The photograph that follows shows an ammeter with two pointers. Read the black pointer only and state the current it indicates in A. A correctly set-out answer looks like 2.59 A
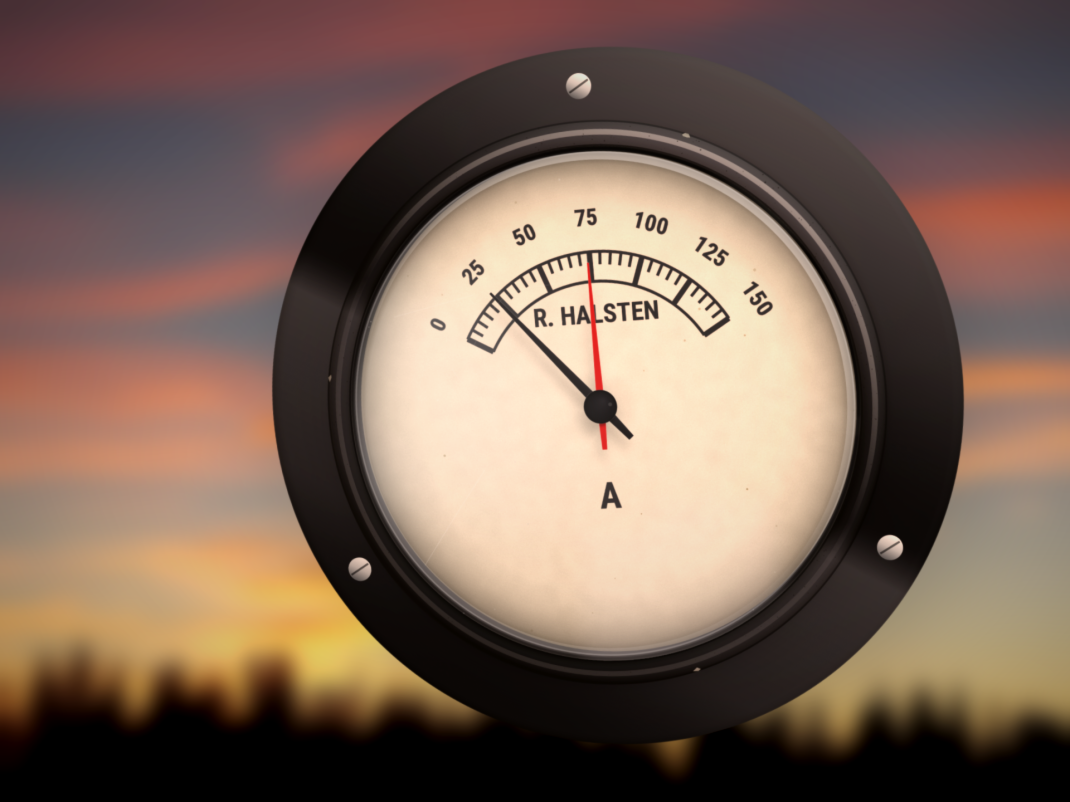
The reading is 25 A
